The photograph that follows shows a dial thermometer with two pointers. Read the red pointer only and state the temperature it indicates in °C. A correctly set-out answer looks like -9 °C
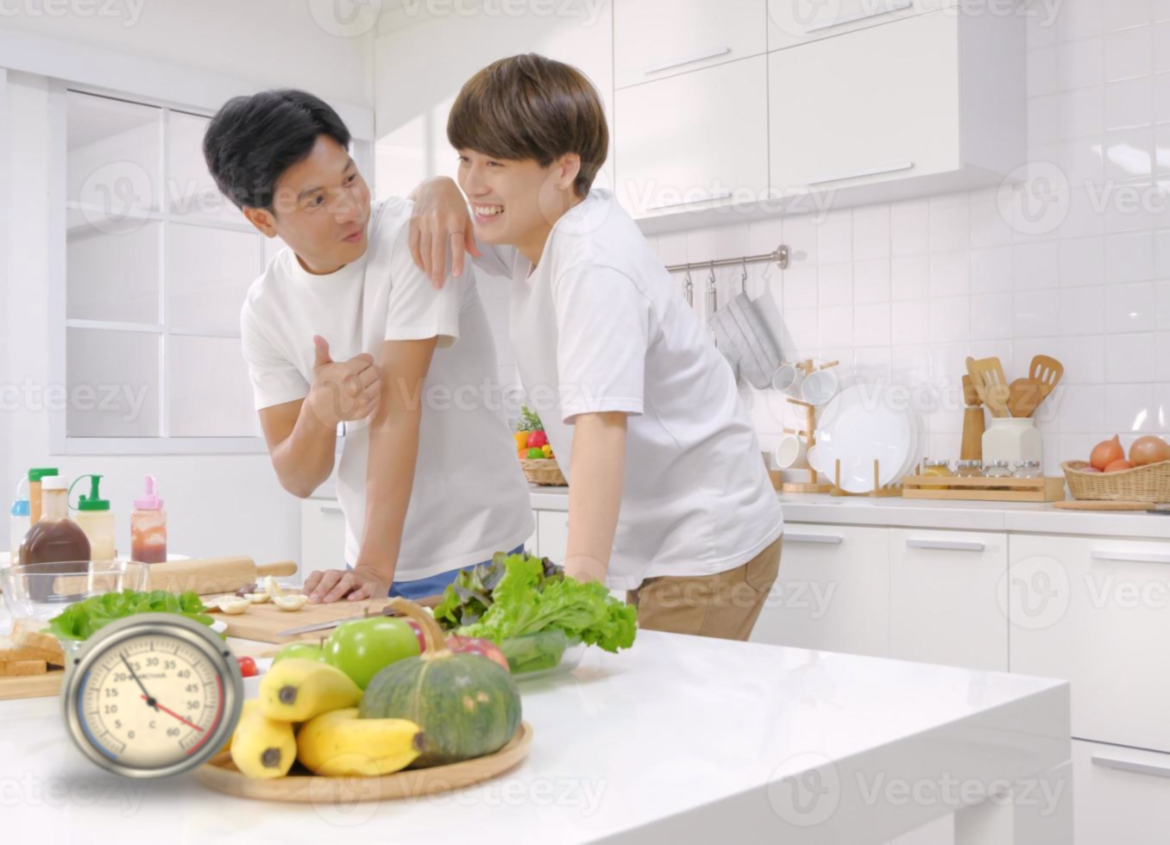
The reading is 55 °C
